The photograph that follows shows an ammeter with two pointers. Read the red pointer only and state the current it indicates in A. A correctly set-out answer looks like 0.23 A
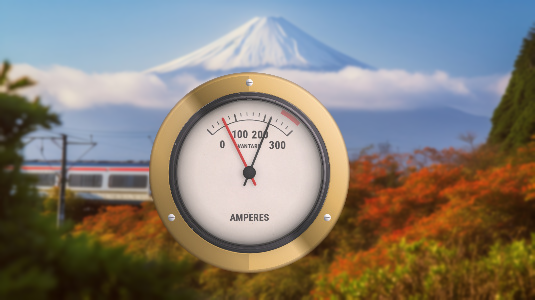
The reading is 60 A
